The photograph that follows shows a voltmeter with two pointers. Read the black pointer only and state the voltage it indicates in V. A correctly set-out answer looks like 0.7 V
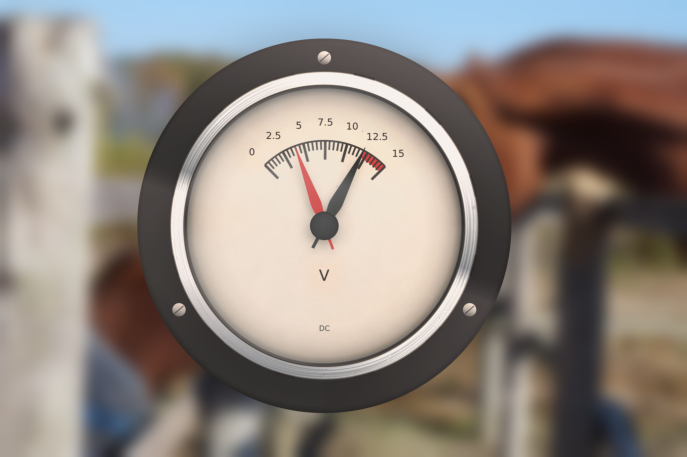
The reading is 12 V
